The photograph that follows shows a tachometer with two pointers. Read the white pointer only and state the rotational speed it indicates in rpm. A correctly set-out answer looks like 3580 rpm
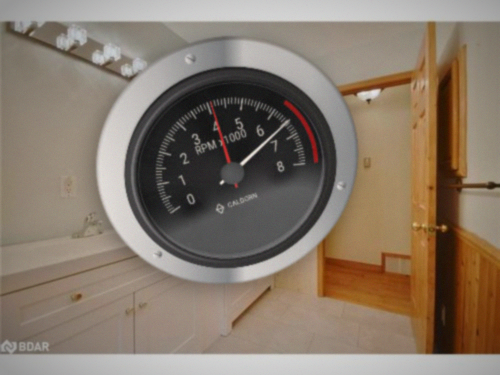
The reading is 6500 rpm
